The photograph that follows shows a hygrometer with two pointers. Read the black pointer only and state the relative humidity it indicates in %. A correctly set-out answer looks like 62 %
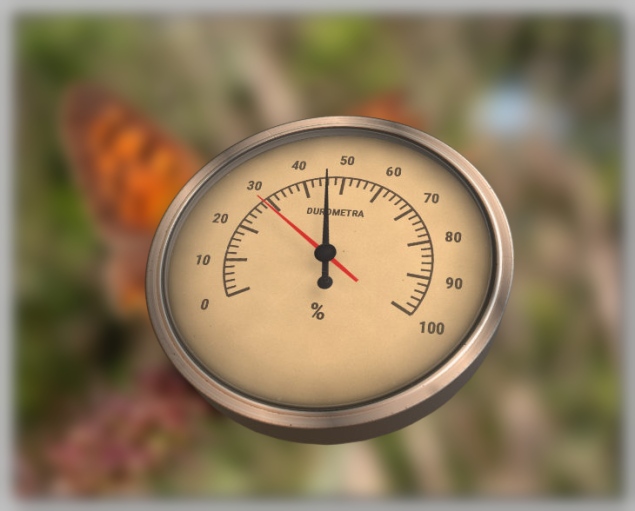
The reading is 46 %
